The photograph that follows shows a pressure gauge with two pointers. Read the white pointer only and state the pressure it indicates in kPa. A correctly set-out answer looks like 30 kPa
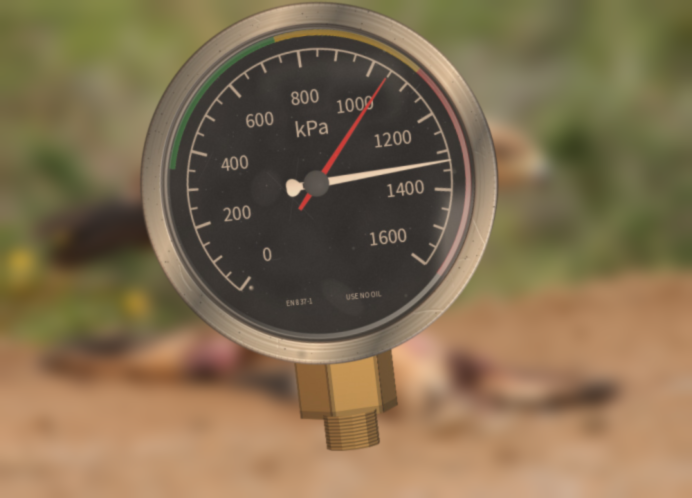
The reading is 1325 kPa
